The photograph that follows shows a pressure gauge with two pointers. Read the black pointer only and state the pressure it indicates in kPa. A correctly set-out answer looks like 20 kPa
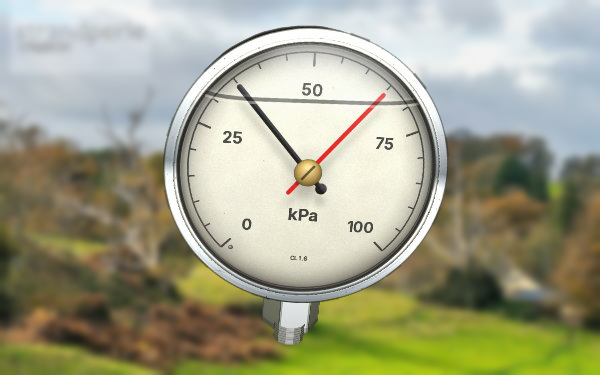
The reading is 35 kPa
